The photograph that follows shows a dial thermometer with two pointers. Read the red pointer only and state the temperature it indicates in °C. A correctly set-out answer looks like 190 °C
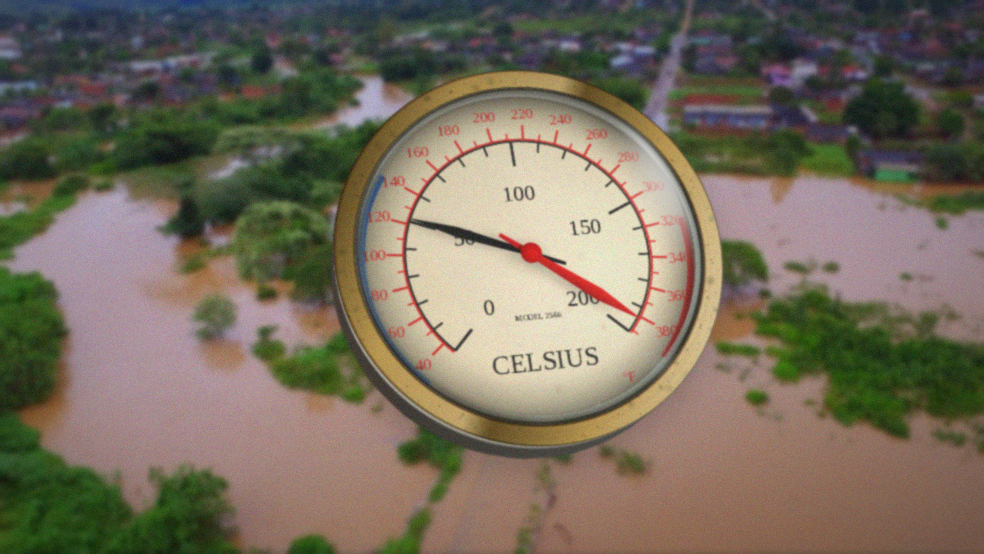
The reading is 195 °C
